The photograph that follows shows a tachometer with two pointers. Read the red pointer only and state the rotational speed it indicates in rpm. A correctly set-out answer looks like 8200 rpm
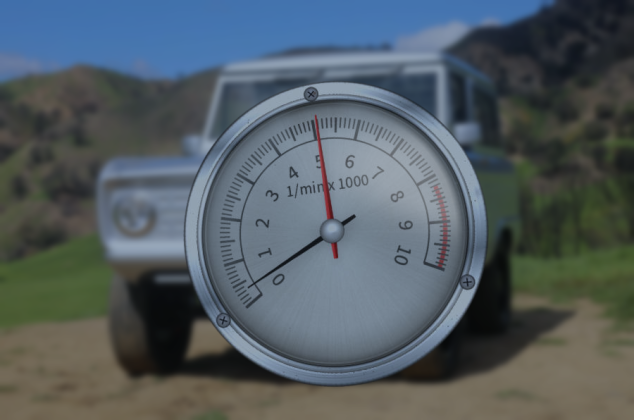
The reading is 5100 rpm
